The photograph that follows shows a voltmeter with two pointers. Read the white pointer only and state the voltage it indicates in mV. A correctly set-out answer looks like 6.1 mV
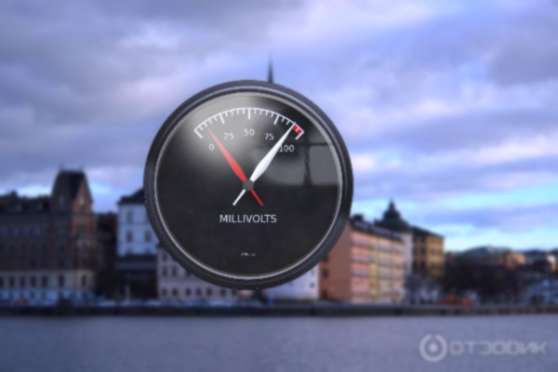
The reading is 90 mV
